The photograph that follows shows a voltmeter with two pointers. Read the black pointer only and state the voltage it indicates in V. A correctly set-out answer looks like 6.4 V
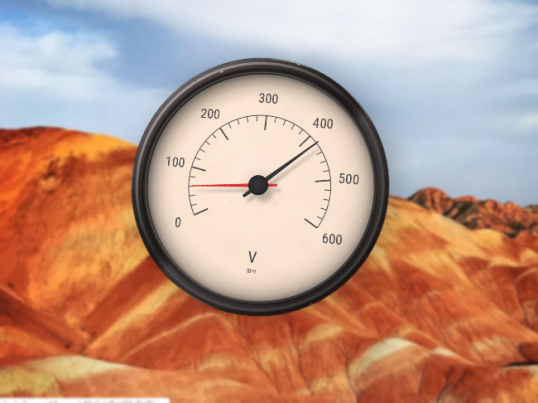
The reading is 420 V
